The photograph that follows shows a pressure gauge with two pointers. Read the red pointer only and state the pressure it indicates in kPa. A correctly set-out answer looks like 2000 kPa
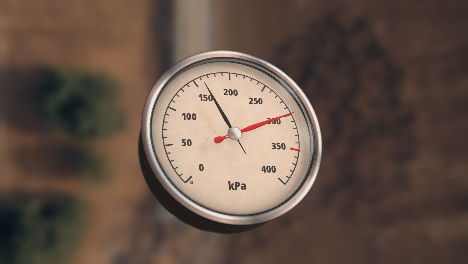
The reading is 300 kPa
